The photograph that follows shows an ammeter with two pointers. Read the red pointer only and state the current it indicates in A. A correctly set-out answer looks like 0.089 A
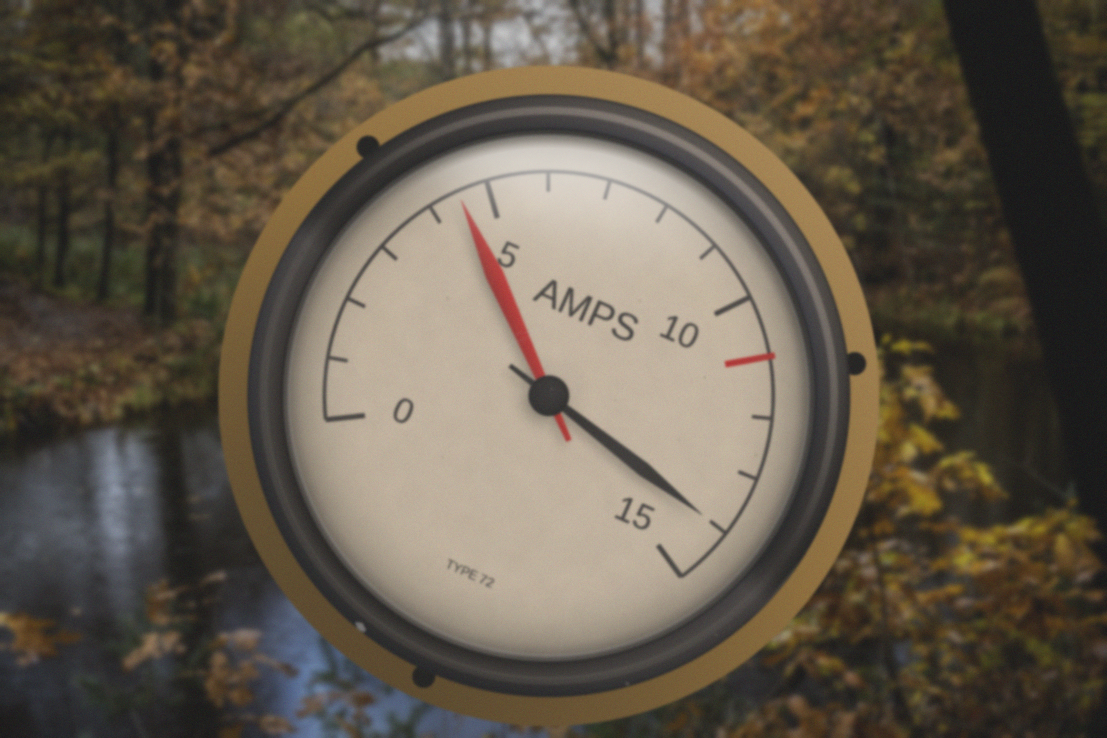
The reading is 4.5 A
